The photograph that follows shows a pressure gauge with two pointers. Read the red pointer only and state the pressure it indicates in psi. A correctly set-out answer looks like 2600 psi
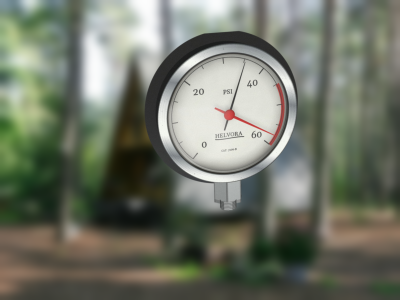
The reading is 57.5 psi
